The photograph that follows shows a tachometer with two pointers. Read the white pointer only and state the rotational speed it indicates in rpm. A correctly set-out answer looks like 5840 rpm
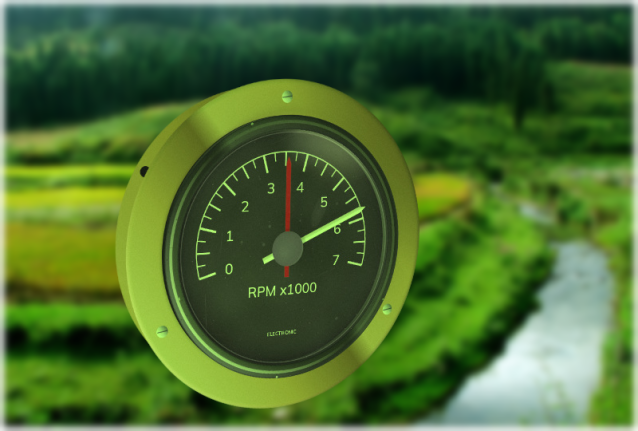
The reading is 5750 rpm
